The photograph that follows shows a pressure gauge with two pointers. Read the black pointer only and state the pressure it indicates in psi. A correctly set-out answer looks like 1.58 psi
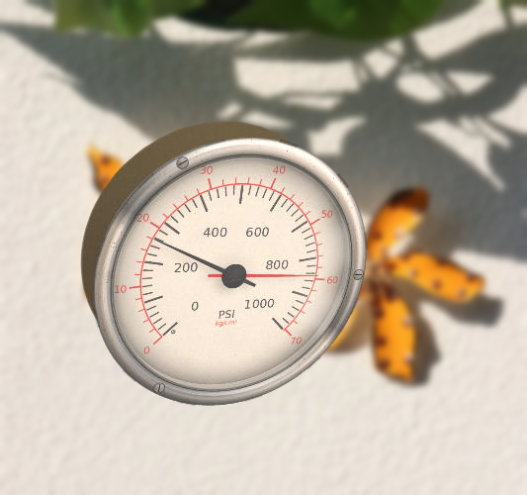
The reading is 260 psi
